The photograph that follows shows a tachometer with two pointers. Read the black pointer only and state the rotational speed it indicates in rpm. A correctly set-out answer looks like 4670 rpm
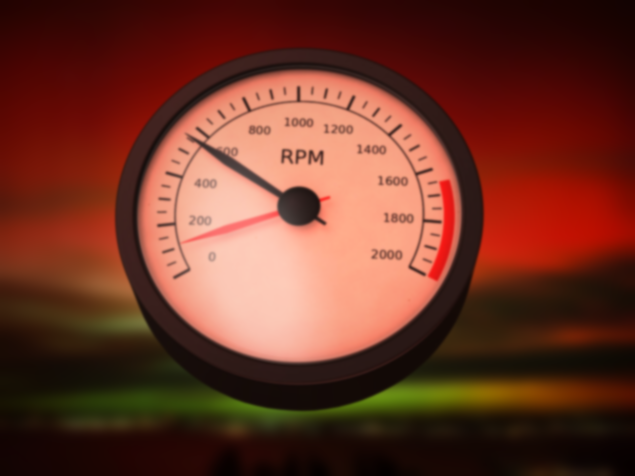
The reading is 550 rpm
